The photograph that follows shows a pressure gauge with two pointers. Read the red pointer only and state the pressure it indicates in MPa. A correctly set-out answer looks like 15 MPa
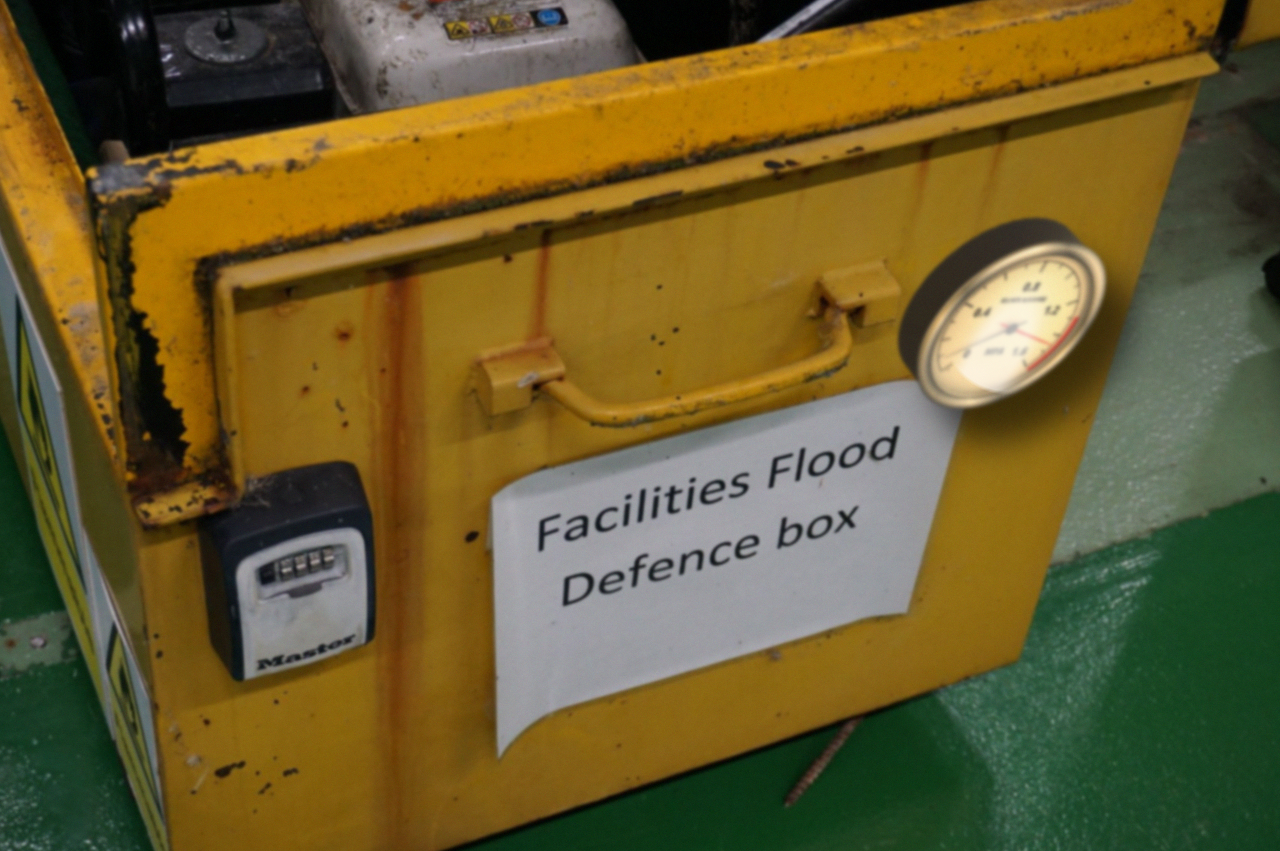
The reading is 1.45 MPa
